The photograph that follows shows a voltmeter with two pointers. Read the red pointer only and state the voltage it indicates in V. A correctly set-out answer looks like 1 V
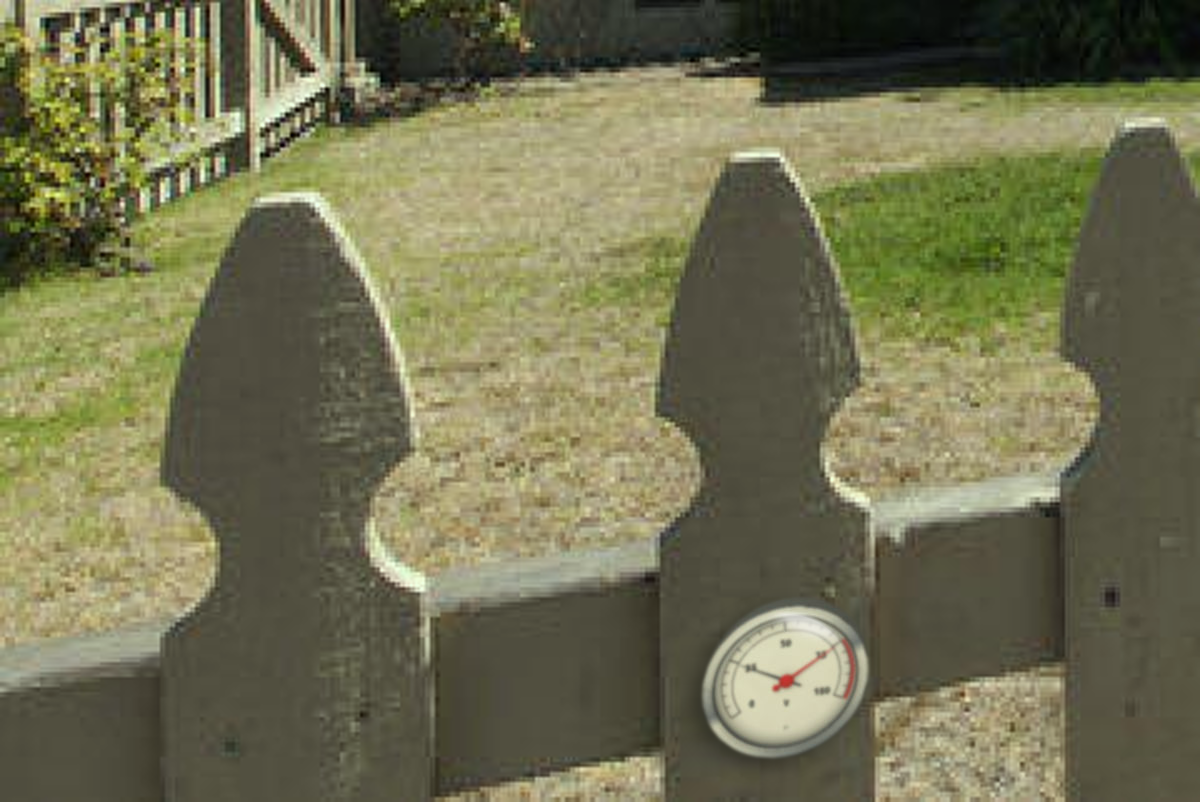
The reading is 75 V
